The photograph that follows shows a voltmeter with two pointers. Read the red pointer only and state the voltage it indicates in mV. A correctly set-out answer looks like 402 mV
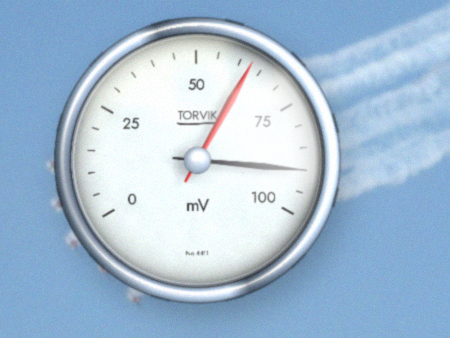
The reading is 62.5 mV
